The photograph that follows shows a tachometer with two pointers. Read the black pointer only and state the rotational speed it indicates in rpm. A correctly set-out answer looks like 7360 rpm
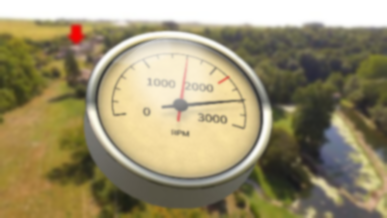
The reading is 2600 rpm
